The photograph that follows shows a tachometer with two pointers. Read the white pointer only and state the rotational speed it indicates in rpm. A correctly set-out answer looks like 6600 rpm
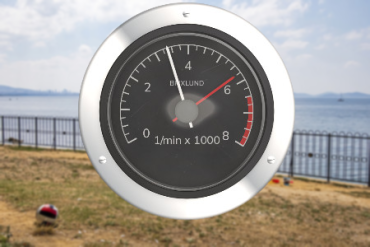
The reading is 3375 rpm
